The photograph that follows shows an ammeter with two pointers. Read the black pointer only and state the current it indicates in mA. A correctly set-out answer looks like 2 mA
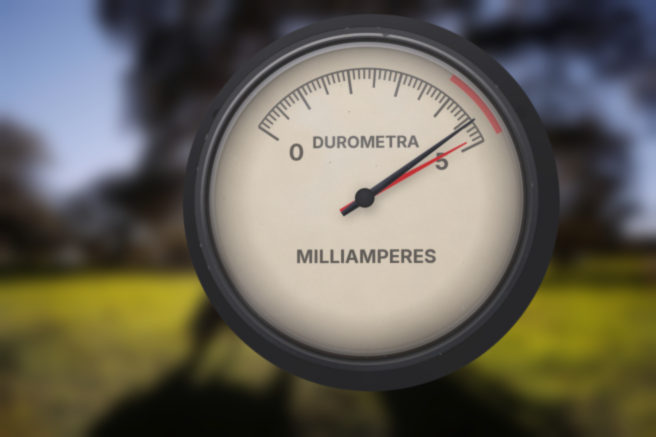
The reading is 4.6 mA
